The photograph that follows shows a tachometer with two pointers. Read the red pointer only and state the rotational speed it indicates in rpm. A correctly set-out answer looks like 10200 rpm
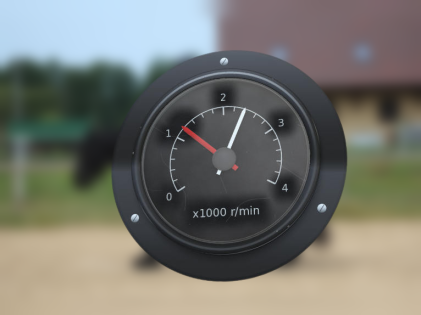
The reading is 1200 rpm
